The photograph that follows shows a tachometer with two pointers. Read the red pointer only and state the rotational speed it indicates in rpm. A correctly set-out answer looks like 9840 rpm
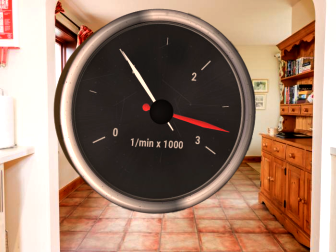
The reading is 2750 rpm
